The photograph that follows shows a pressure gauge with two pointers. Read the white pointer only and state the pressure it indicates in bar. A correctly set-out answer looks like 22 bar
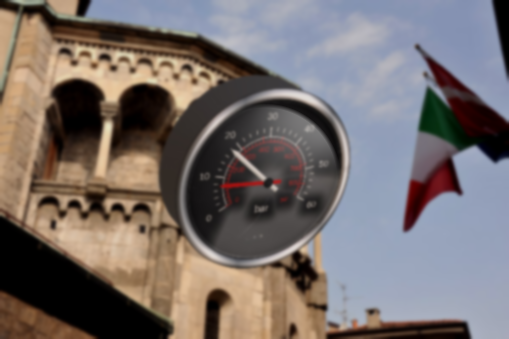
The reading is 18 bar
